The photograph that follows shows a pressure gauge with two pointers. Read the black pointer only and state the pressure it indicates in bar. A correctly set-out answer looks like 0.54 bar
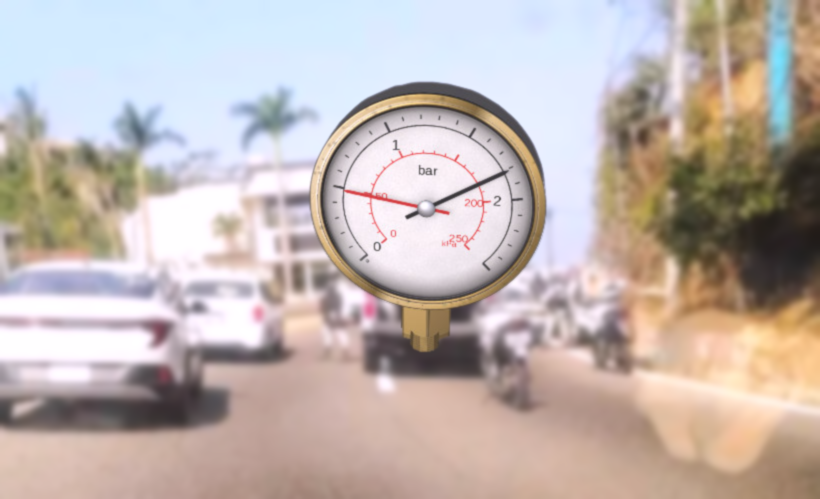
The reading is 1.8 bar
